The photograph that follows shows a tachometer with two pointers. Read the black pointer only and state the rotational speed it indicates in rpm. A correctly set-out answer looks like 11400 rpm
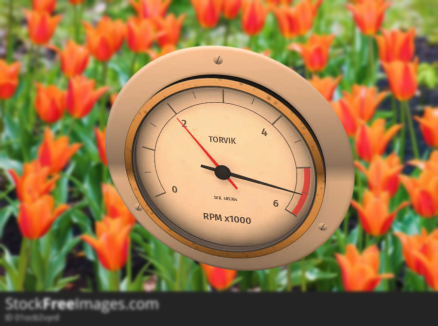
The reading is 5500 rpm
